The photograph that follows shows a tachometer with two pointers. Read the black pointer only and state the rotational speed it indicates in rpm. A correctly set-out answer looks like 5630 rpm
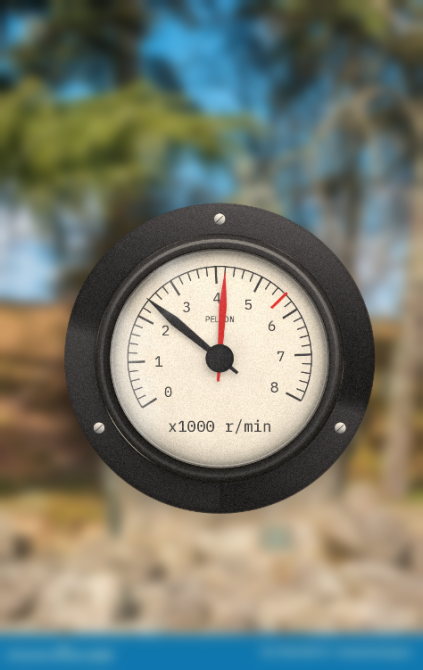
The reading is 2400 rpm
